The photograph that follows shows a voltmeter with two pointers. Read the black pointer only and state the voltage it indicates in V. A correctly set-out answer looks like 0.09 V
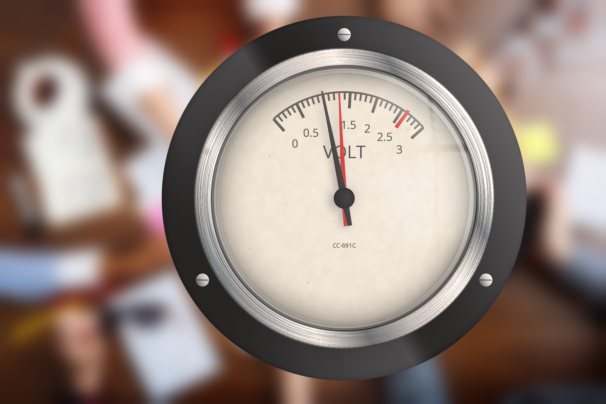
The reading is 1 V
